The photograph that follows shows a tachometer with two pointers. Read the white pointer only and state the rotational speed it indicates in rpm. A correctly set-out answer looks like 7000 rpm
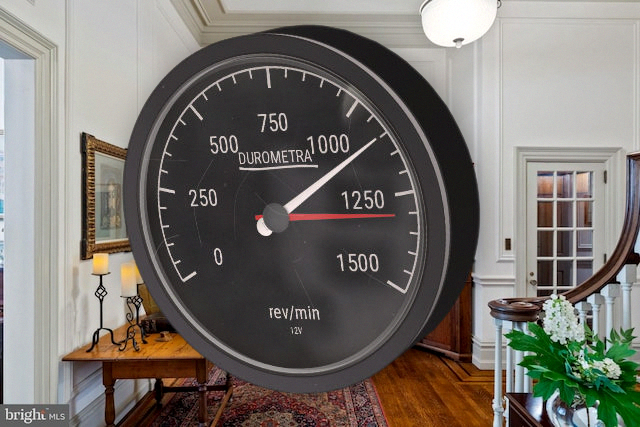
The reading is 1100 rpm
